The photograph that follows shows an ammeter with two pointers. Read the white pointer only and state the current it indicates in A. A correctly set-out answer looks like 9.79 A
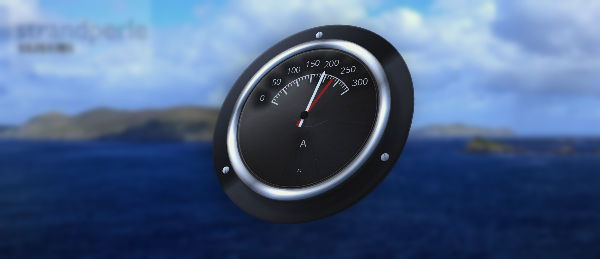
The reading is 200 A
